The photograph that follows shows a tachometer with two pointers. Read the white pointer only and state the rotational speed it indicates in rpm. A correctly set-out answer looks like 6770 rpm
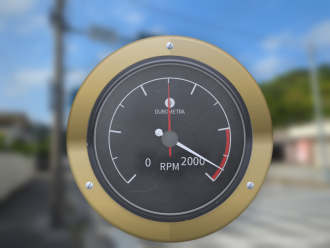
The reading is 1900 rpm
